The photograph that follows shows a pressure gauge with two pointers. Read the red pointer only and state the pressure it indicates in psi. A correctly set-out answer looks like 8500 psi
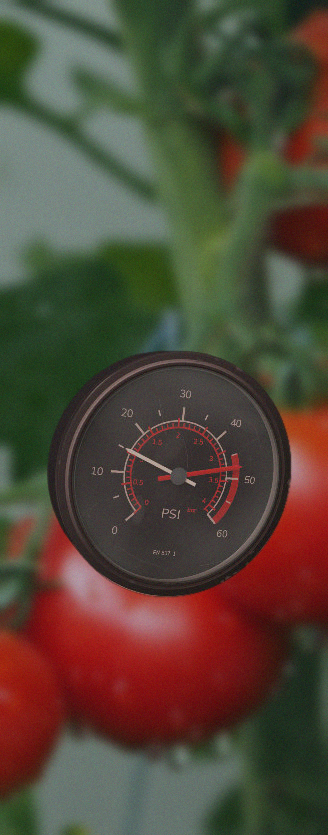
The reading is 47.5 psi
